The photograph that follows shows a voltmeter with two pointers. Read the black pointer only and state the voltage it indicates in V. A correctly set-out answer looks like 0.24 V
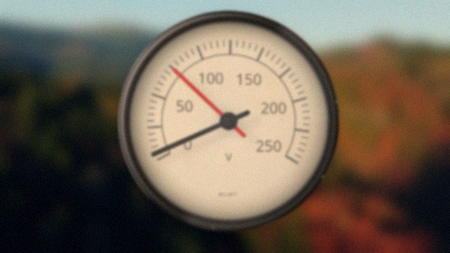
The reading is 5 V
